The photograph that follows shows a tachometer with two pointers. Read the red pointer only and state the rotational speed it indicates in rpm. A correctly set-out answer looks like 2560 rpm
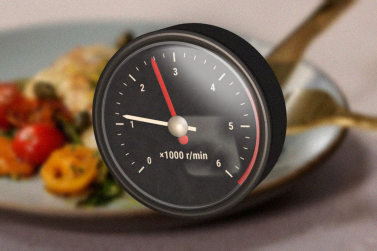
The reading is 2600 rpm
